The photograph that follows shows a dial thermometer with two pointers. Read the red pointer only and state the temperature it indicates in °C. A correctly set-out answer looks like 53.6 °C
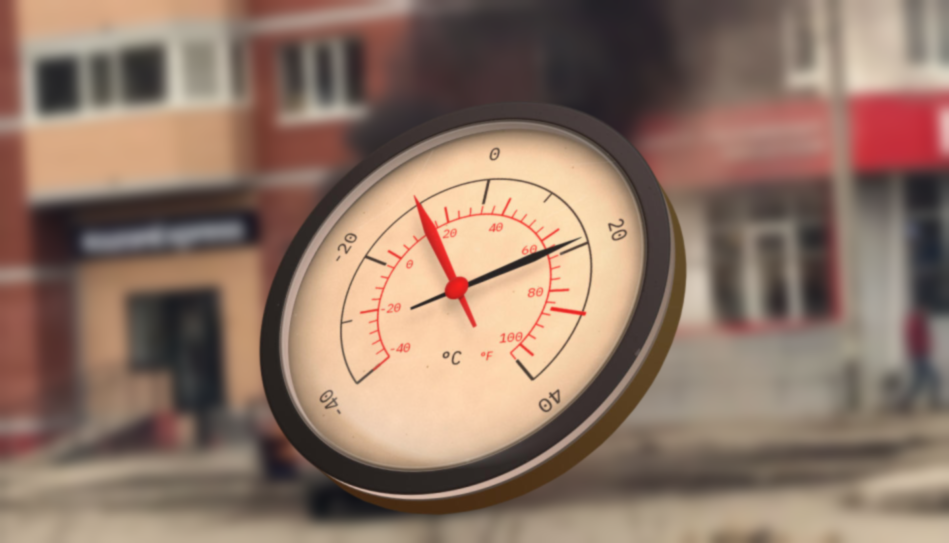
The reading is -10 °C
